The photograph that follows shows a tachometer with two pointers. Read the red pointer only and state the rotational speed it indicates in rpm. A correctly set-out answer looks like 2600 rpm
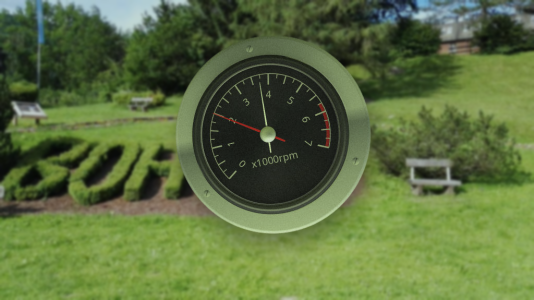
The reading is 2000 rpm
